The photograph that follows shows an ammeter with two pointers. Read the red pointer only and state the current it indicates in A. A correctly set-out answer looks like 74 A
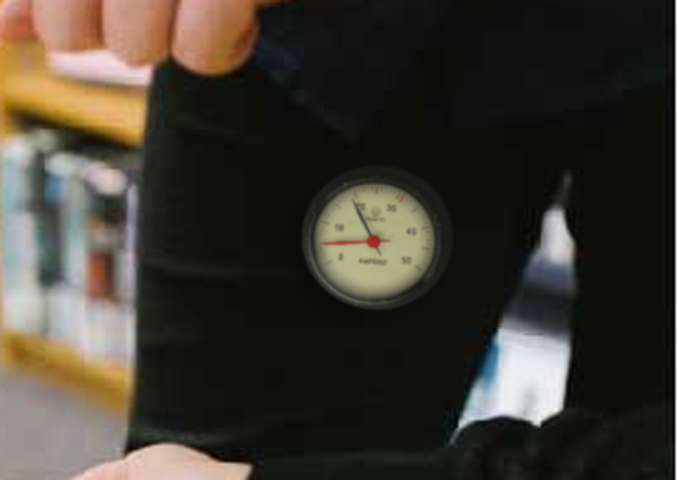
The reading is 5 A
